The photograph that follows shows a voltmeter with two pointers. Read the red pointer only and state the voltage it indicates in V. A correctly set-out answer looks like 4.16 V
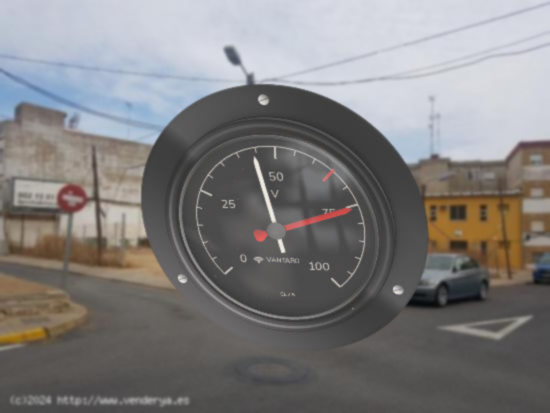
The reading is 75 V
